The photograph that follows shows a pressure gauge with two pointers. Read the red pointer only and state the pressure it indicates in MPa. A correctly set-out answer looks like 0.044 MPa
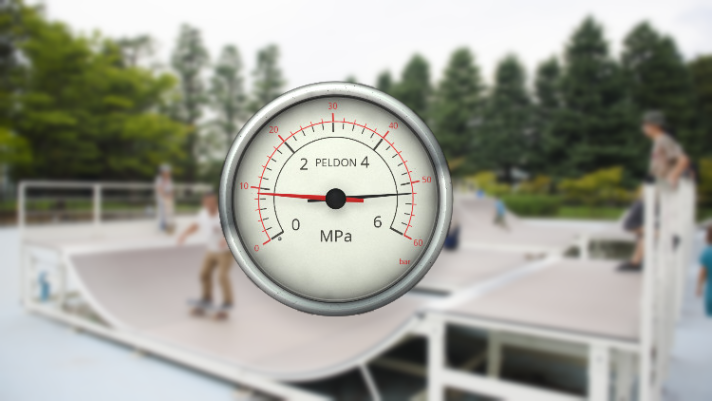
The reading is 0.9 MPa
